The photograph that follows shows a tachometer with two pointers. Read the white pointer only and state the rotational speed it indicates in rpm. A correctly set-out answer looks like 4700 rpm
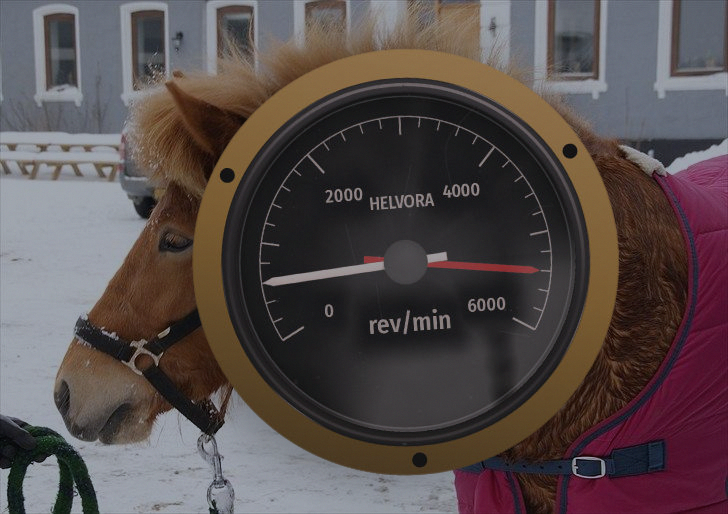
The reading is 600 rpm
